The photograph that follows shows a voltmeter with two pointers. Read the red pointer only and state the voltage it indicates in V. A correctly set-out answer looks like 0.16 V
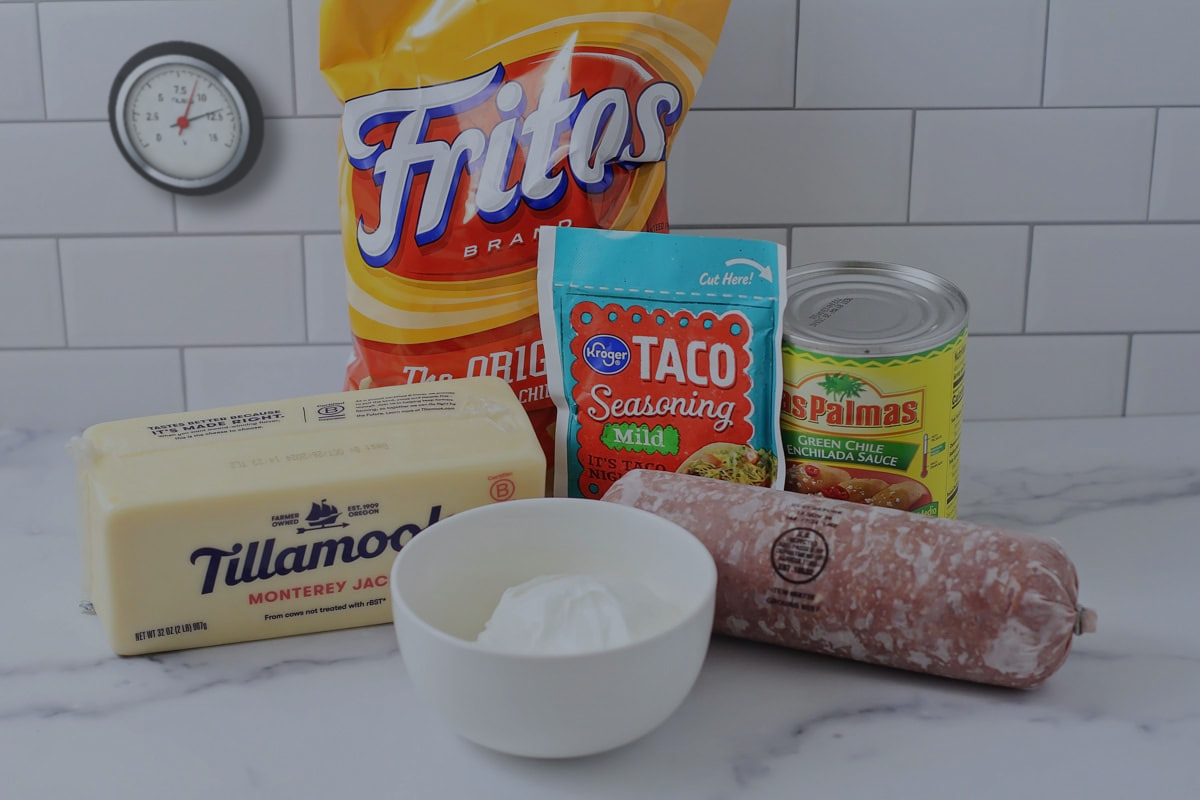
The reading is 9 V
